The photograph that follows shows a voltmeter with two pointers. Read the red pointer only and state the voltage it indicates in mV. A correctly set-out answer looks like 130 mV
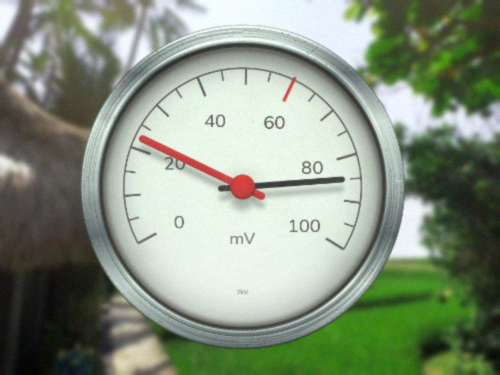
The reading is 22.5 mV
